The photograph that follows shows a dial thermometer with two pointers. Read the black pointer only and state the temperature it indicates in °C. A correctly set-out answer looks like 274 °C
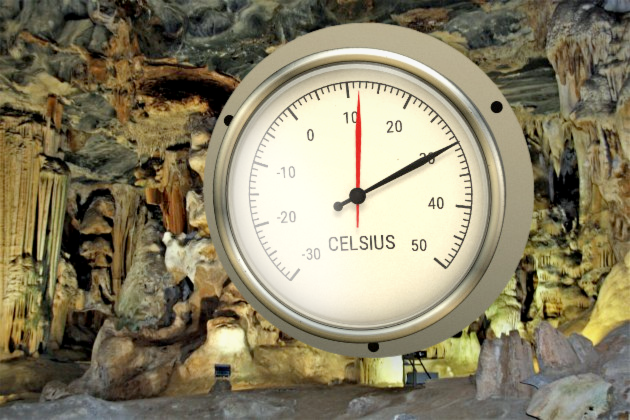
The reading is 30 °C
